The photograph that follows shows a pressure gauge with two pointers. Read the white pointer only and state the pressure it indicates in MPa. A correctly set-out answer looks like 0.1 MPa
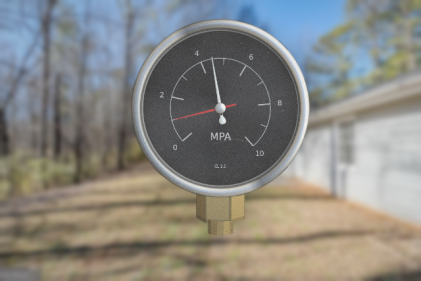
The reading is 4.5 MPa
